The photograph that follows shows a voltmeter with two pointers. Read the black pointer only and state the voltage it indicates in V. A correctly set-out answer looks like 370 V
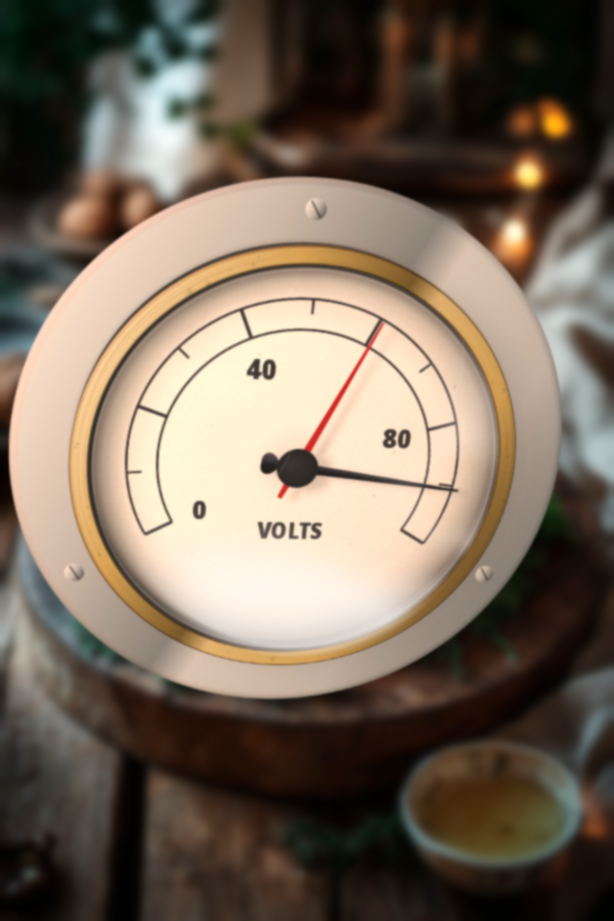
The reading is 90 V
